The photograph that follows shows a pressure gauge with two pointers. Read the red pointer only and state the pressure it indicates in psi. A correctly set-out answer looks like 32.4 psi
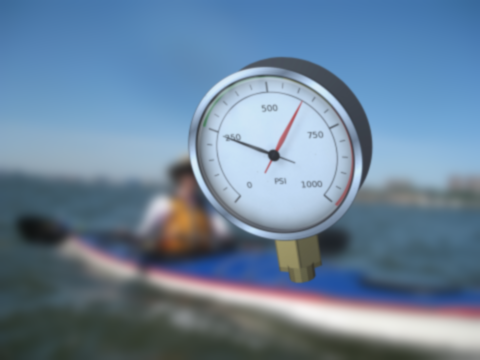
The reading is 625 psi
